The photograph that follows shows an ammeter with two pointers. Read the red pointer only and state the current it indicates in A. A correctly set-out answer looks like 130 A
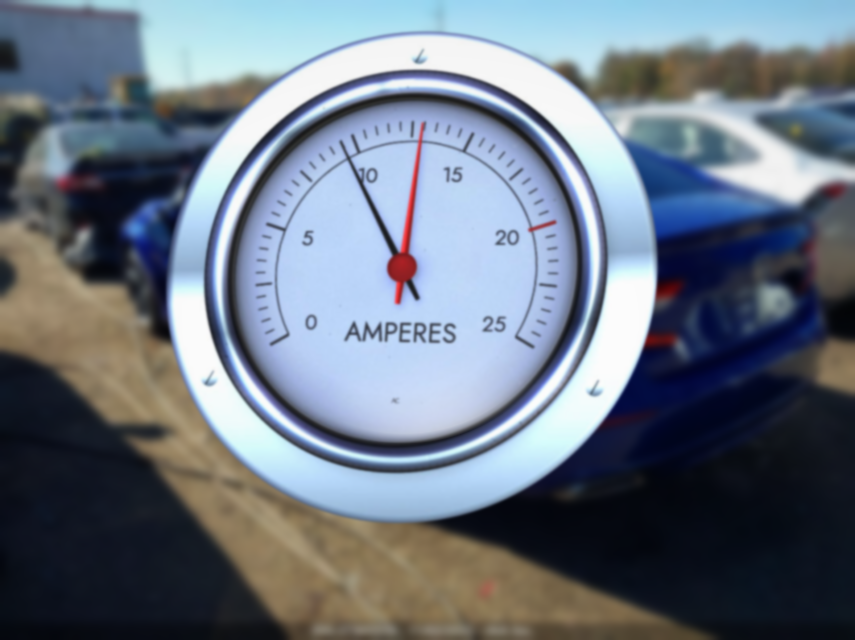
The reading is 13 A
